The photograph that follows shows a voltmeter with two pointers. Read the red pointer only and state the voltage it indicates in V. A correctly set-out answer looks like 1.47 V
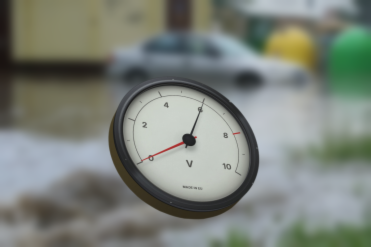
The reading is 0 V
